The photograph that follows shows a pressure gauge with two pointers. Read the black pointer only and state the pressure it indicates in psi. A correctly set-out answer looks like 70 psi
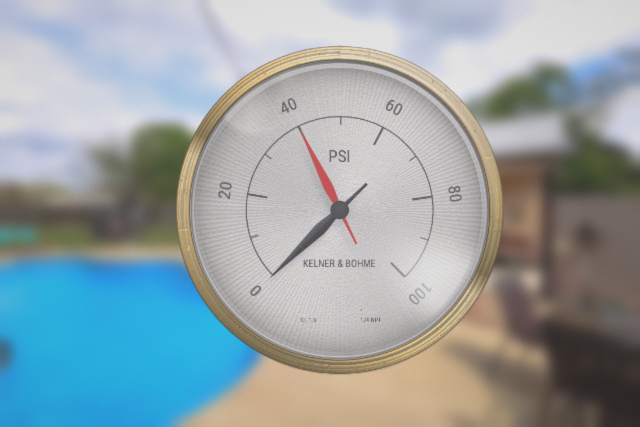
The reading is 0 psi
